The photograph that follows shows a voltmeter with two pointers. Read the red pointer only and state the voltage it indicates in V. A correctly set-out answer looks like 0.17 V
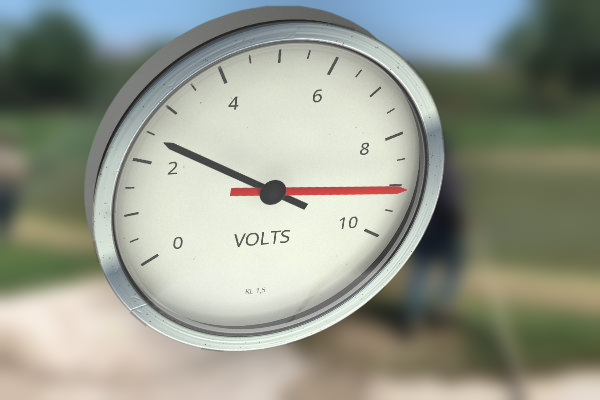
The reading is 9 V
